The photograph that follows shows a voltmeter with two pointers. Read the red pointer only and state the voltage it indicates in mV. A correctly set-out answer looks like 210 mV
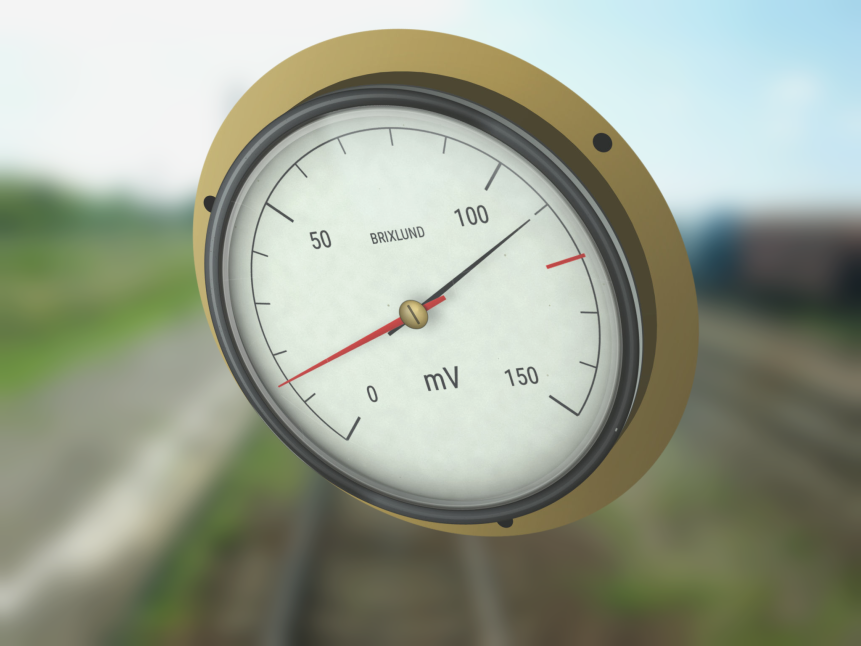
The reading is 15 mV
